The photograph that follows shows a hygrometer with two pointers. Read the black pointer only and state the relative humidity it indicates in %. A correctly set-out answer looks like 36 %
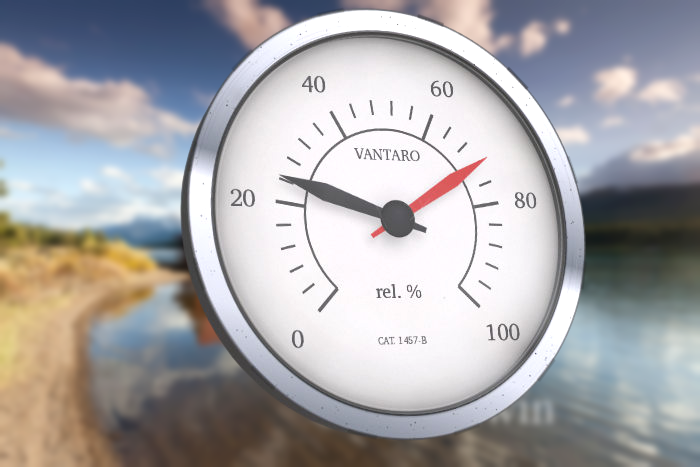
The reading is 24 %
